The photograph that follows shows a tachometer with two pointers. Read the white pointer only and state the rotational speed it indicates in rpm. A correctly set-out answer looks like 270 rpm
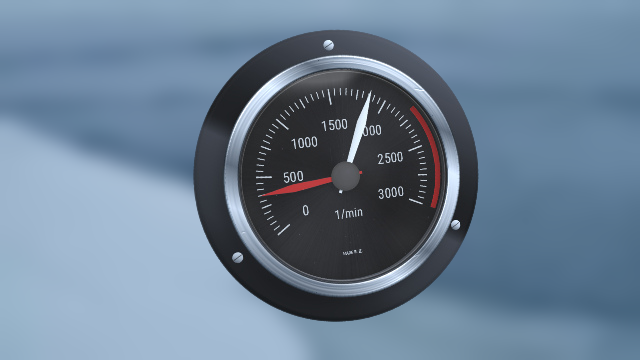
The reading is 1850 rpm
